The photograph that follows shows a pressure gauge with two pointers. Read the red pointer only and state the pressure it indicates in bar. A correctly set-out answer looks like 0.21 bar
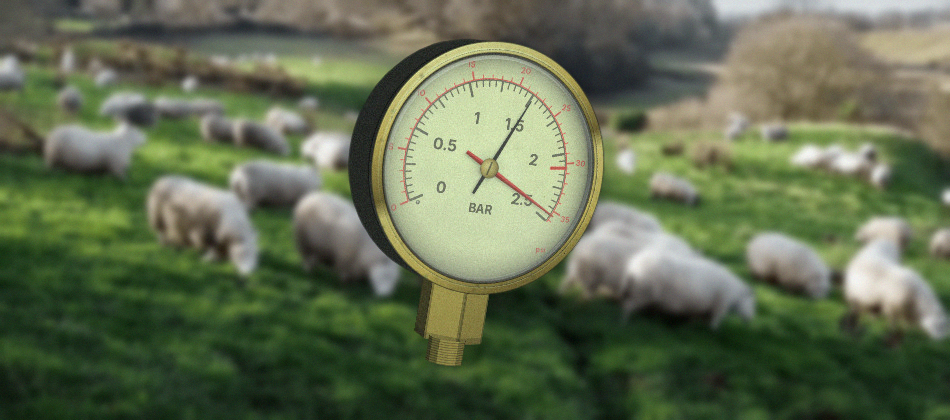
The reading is 2.45 bar
